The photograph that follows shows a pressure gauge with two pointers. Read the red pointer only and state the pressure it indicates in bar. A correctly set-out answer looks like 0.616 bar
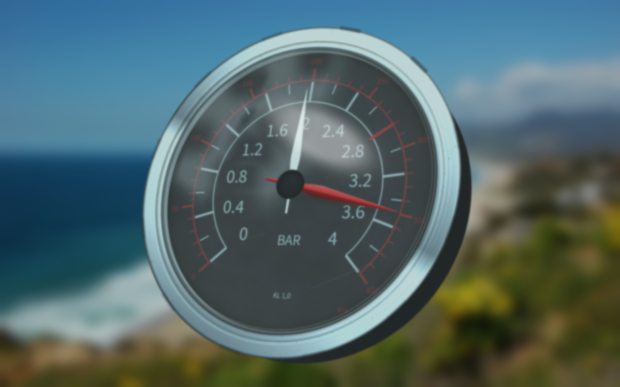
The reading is 3.5 bar
